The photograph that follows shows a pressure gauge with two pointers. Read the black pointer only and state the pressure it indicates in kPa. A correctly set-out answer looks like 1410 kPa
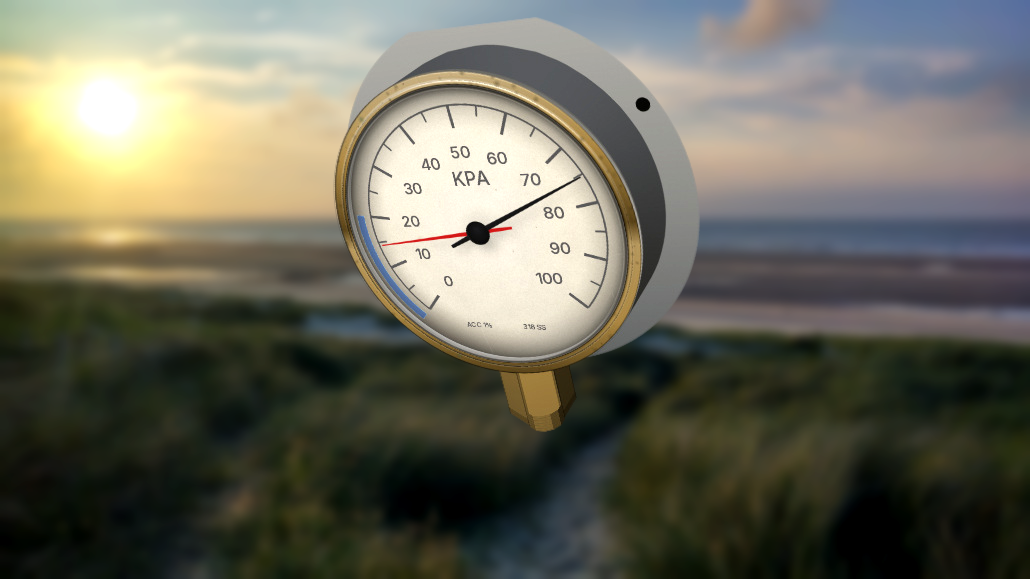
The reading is 75 kPa
